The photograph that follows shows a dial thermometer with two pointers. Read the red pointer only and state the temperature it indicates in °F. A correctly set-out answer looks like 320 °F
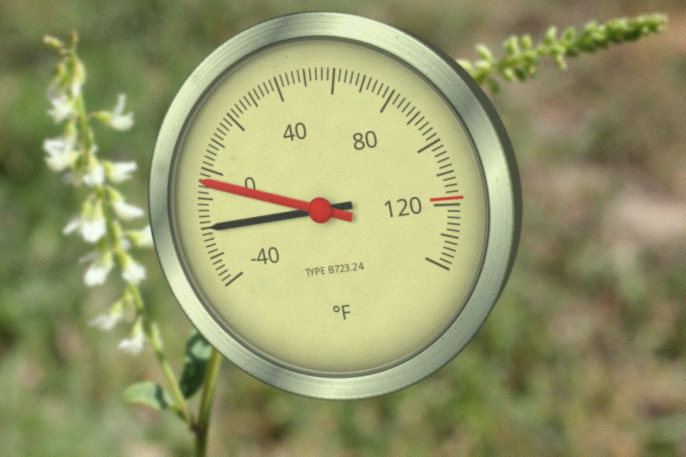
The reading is -4 °F
